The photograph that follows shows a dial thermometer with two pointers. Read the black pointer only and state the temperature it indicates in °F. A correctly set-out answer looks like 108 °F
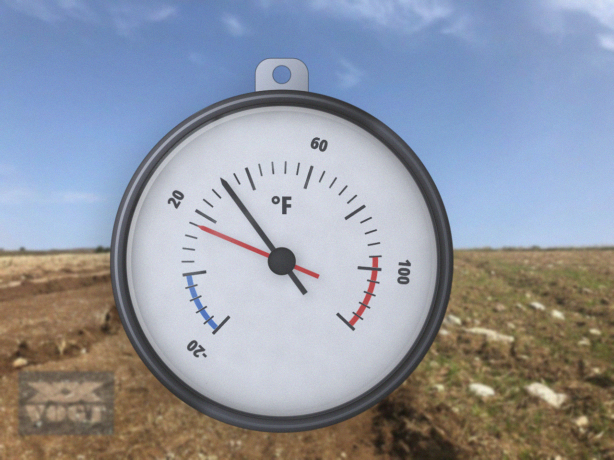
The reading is 32 °F
